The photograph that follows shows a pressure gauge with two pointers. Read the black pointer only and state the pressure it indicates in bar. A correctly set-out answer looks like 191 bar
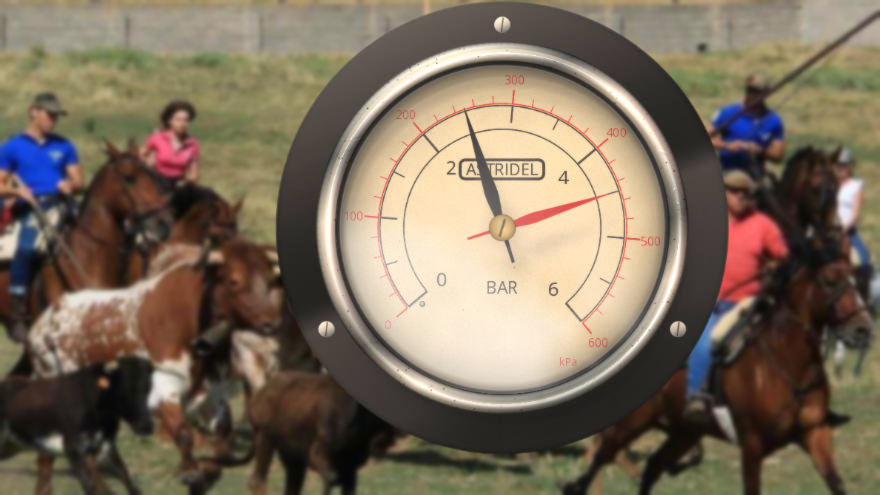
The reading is 2.5 bar
